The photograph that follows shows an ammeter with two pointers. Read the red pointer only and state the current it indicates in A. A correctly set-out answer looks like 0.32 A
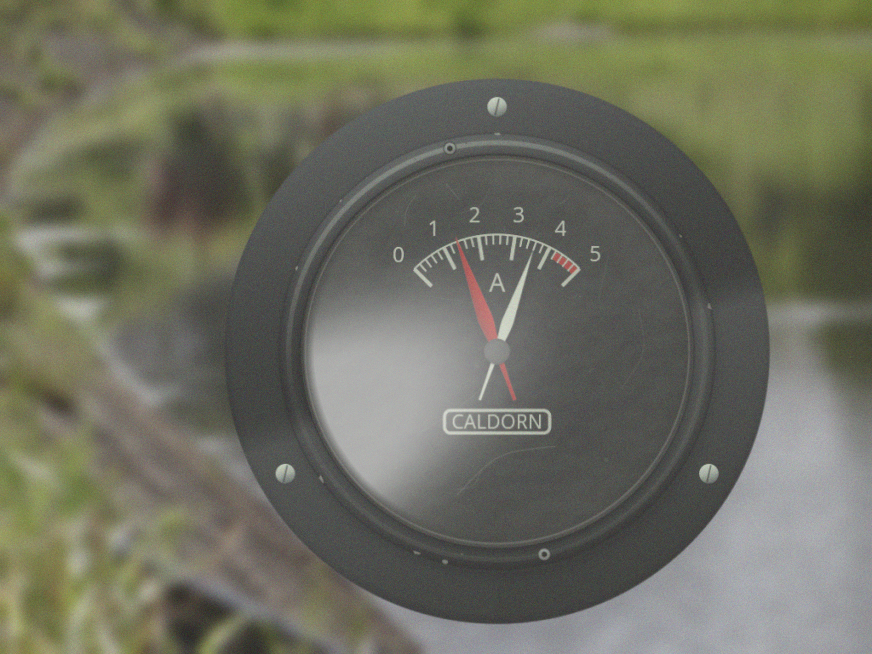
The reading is 1.4 A
